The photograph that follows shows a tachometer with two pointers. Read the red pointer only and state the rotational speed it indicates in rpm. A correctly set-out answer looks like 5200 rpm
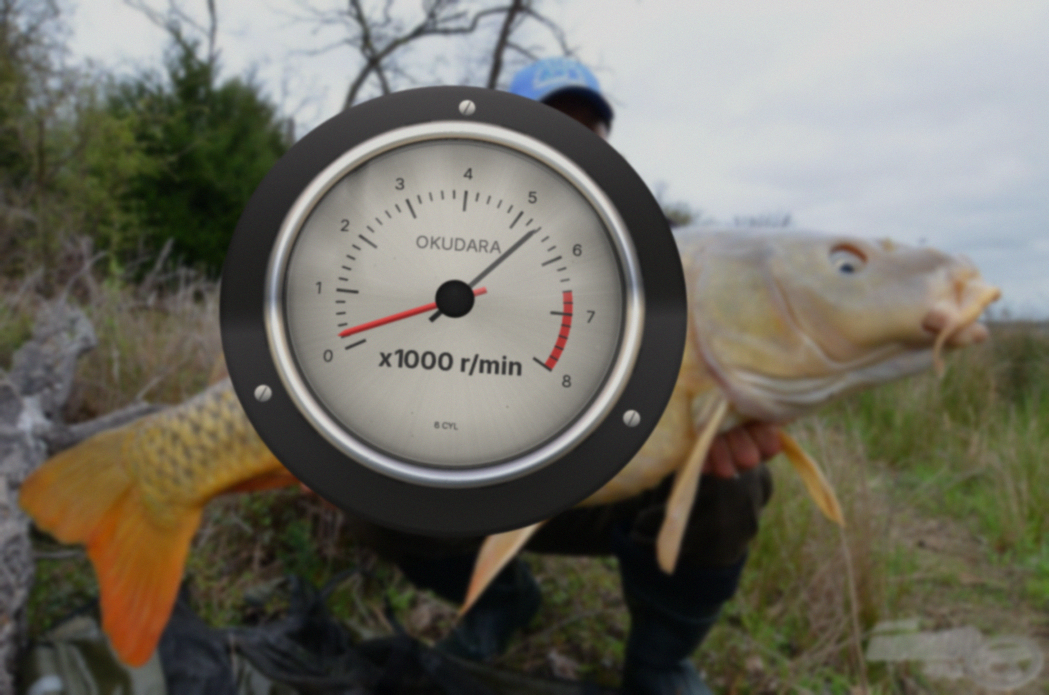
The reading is 200 rpm
